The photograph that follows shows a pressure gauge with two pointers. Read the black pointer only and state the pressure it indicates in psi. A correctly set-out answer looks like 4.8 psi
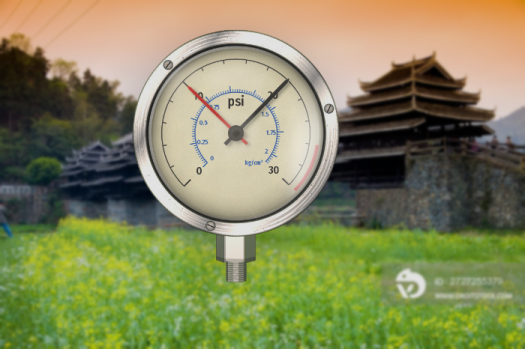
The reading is 20 psi
